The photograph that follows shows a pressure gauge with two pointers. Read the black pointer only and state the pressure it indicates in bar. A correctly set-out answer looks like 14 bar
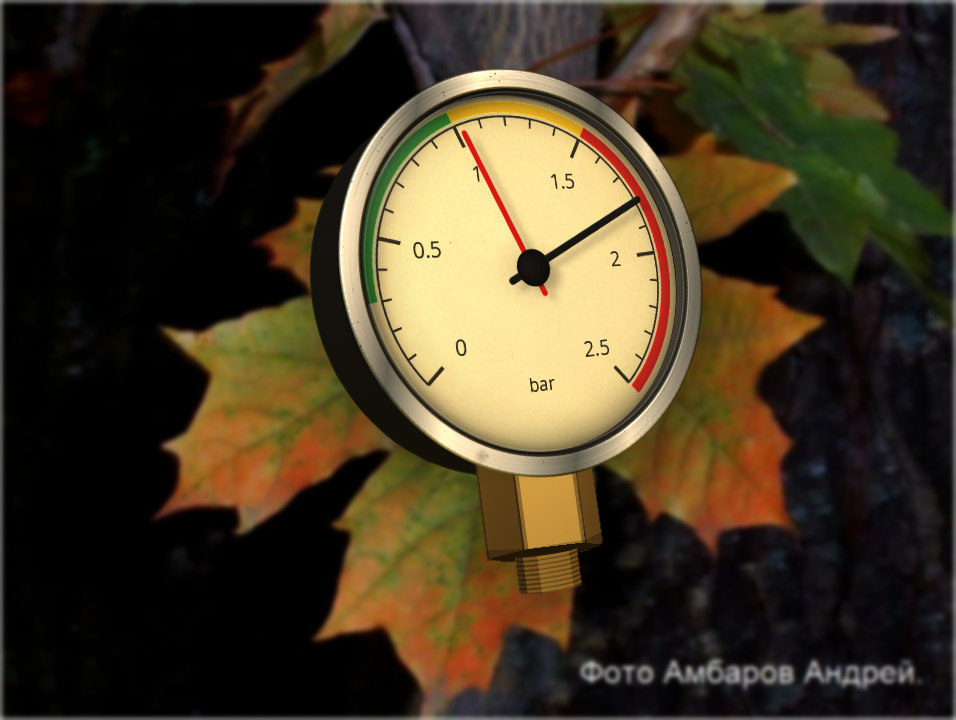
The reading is 1.8 bar
